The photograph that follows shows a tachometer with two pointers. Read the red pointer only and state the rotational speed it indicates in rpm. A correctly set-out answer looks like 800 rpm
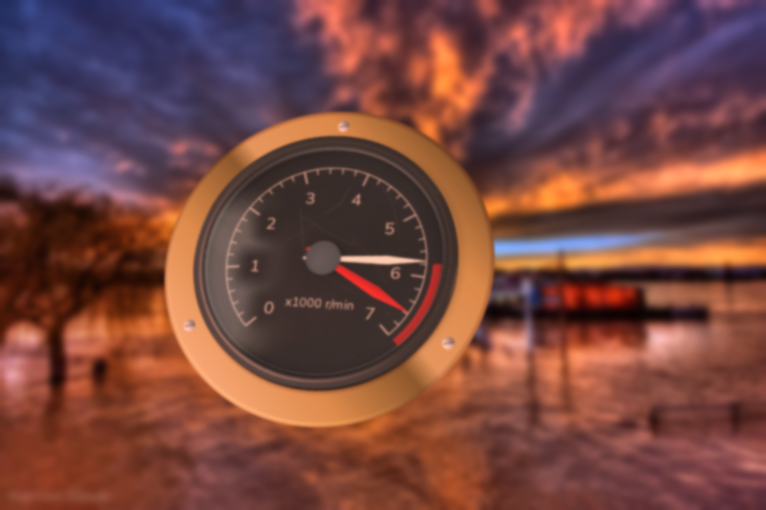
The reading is 6600 rpm
